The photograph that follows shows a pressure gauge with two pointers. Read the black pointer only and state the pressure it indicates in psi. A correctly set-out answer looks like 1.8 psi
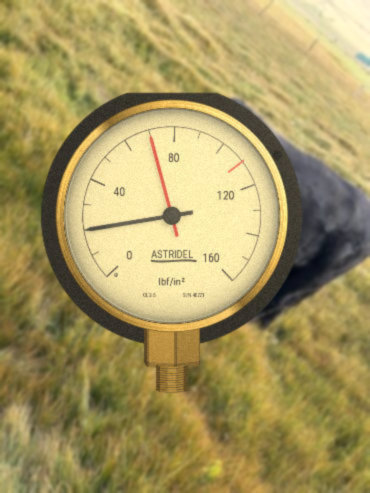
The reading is 20 psi
